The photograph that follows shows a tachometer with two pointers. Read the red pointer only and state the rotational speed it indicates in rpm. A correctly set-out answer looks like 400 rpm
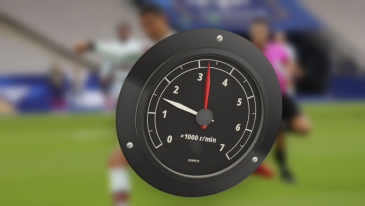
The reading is 3250 rpm
